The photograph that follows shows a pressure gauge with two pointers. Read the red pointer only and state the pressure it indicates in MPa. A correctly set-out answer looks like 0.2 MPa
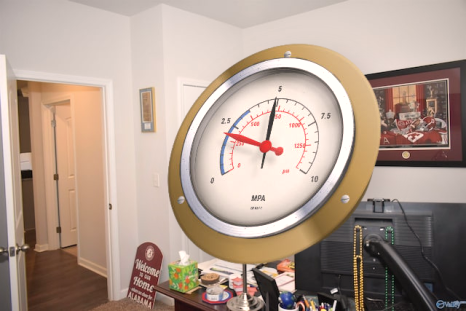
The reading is 2 MPa
